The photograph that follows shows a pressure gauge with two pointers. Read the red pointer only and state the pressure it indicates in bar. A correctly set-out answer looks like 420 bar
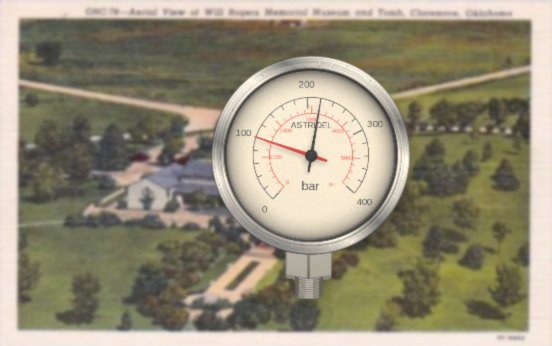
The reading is 100 bar
